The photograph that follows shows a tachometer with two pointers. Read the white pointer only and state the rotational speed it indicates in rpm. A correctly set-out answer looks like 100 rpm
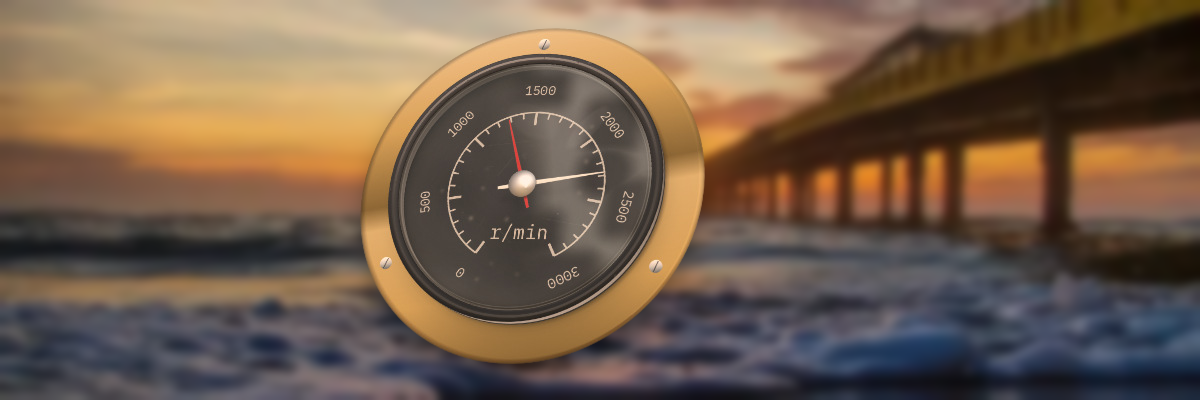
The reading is 2300 rpm
